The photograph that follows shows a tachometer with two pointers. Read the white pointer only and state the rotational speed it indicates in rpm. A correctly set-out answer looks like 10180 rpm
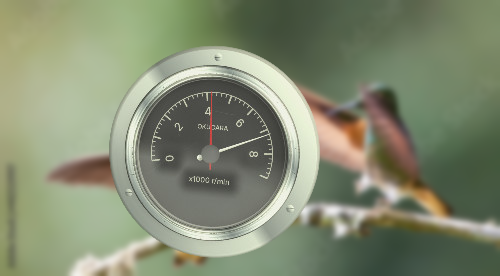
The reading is 7200 rpm
